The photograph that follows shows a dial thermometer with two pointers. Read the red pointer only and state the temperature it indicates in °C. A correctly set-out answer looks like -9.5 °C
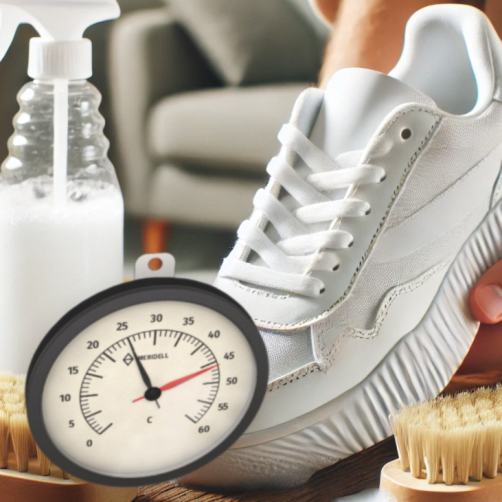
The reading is 45 °C
